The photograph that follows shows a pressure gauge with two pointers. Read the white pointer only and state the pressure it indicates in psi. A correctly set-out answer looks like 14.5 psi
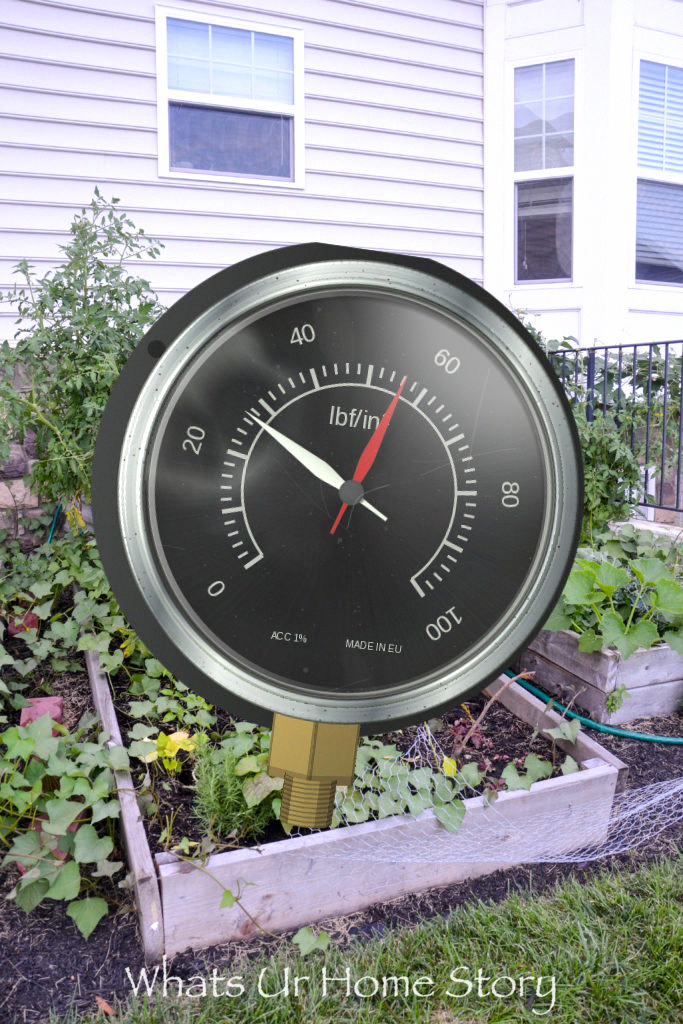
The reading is 27 psi
